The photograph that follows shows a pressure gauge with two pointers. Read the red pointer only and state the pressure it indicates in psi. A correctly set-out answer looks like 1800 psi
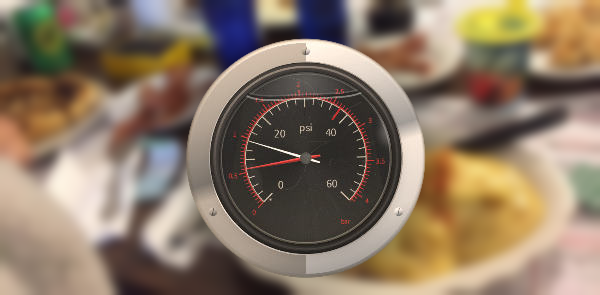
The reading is 8 psi
